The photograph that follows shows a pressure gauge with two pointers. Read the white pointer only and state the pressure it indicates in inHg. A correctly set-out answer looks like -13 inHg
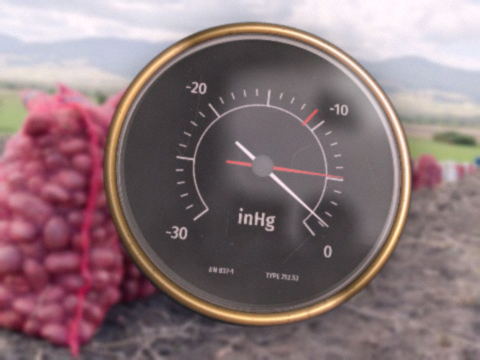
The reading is -1 inHg
